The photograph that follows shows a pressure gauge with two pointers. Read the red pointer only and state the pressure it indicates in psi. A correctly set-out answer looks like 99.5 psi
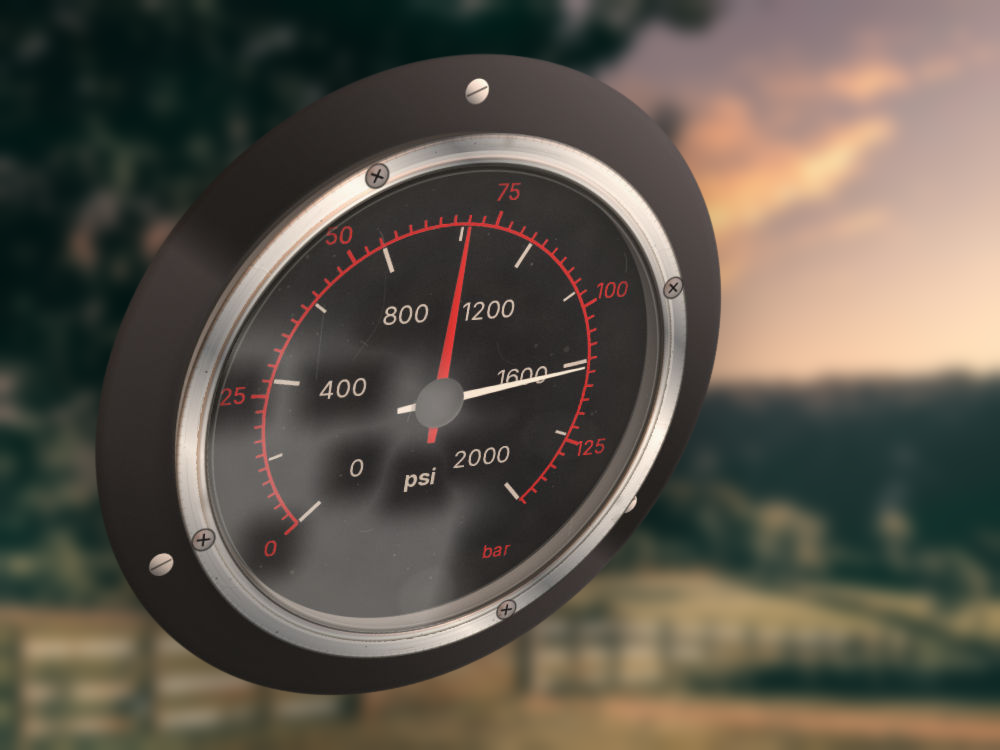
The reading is 1000 psi
